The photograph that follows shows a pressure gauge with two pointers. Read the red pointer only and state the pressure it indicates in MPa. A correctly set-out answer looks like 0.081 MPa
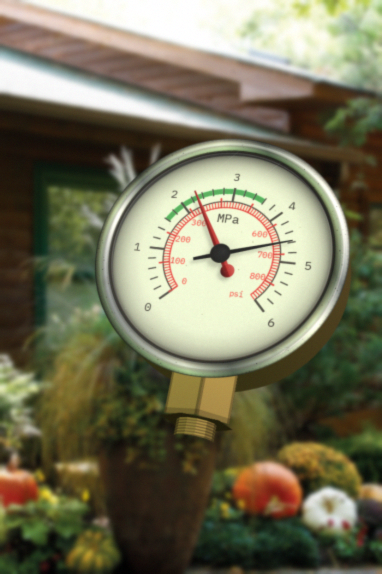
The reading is 2.3 MPa
